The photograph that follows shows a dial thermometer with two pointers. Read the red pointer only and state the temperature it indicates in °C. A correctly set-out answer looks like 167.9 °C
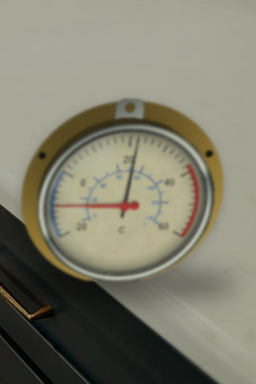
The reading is -10 °C
